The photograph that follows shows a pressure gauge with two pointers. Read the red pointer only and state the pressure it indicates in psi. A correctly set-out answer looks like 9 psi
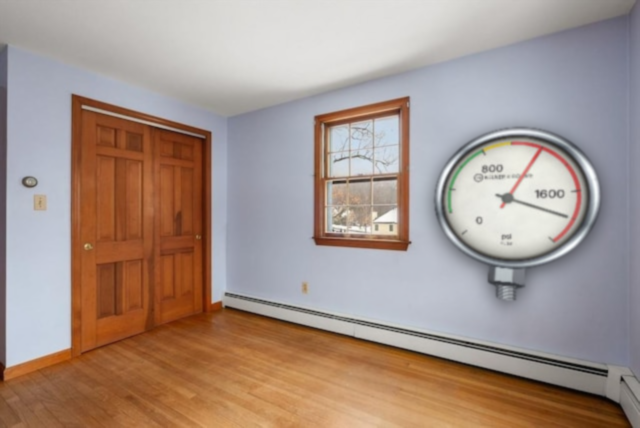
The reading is 1200 psi
